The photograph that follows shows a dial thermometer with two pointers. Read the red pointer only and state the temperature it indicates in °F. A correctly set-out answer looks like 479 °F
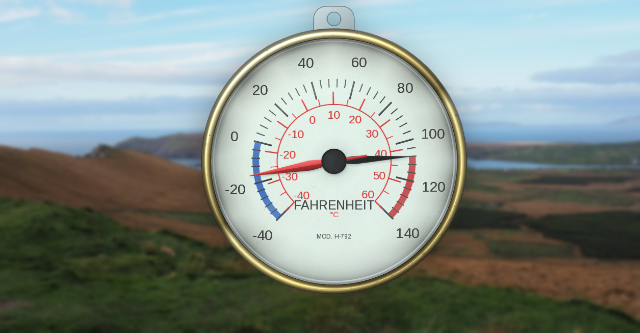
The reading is -16 °F
